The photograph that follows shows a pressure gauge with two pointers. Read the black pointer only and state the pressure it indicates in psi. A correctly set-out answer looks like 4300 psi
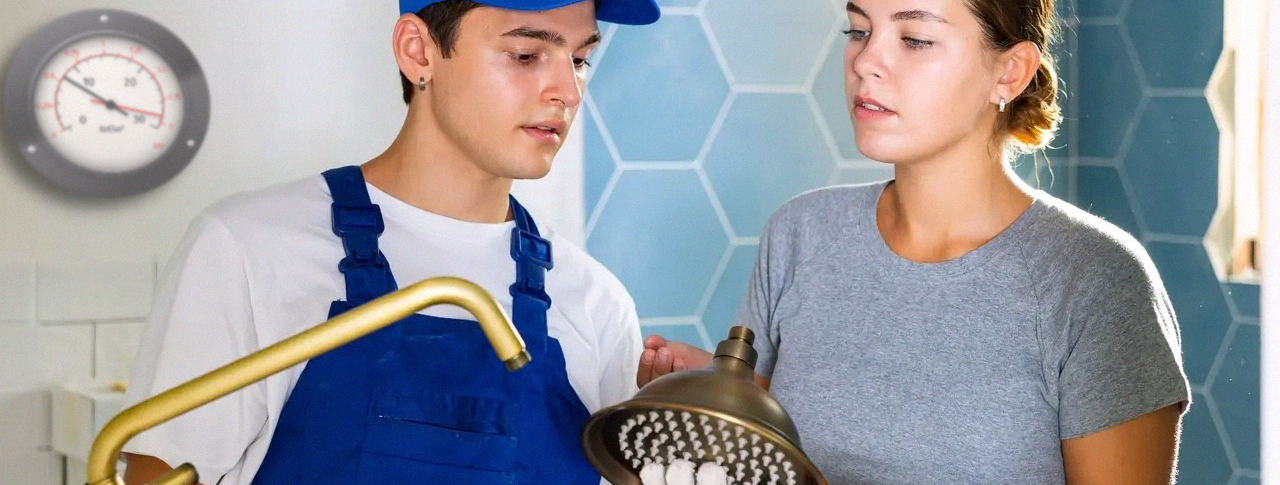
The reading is 8 psi
